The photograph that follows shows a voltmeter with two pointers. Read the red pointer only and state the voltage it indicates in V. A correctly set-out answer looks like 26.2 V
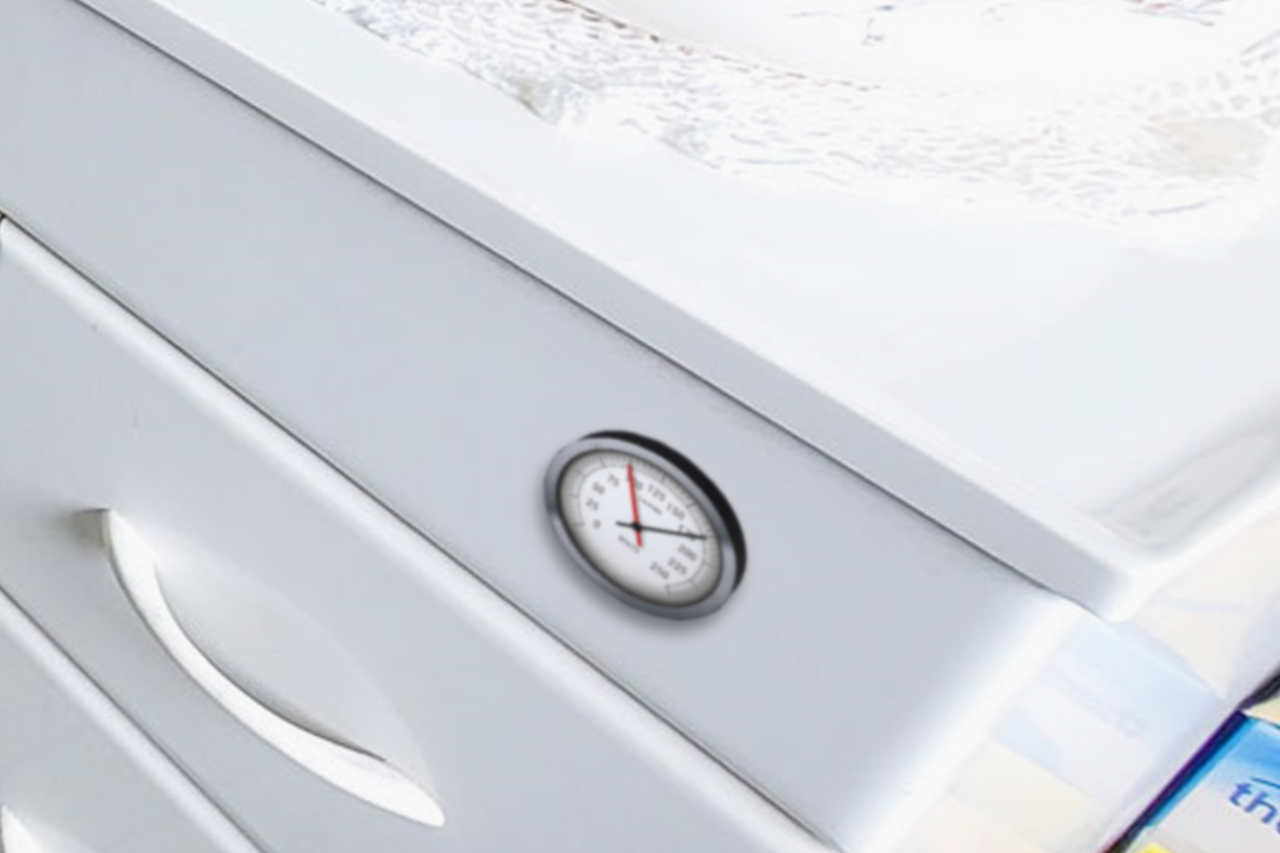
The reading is 100 V
